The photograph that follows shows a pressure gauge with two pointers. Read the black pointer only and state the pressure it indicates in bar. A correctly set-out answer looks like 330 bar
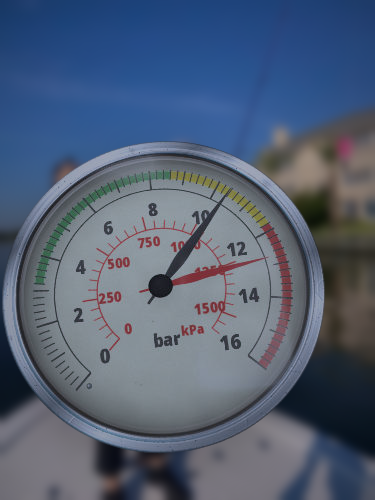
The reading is 10.4 bar
